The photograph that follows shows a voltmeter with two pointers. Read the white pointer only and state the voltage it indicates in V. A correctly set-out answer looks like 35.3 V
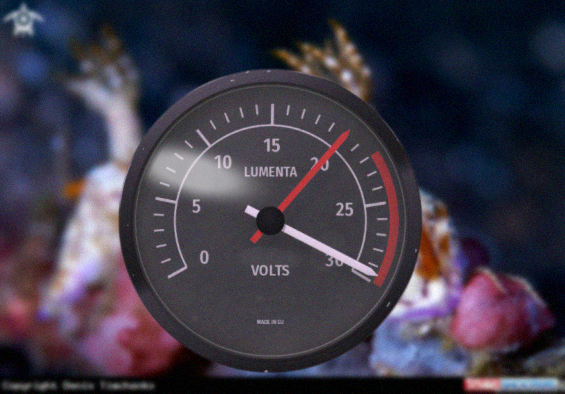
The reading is 29.5 V
